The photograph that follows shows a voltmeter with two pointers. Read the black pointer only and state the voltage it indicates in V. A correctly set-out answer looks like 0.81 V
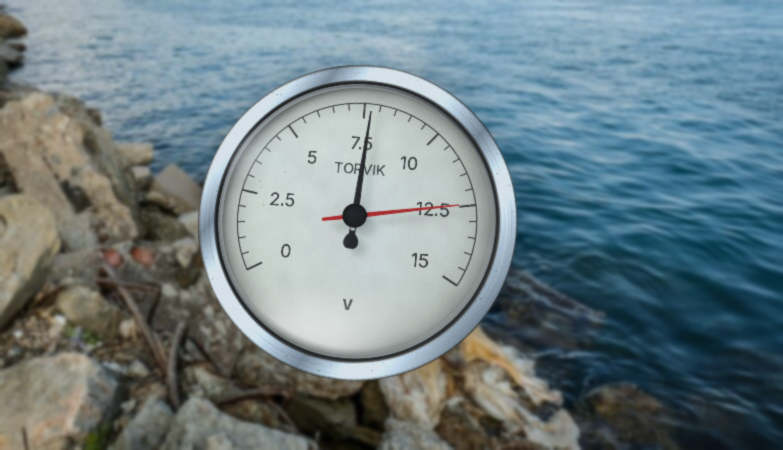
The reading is 7.75 V
